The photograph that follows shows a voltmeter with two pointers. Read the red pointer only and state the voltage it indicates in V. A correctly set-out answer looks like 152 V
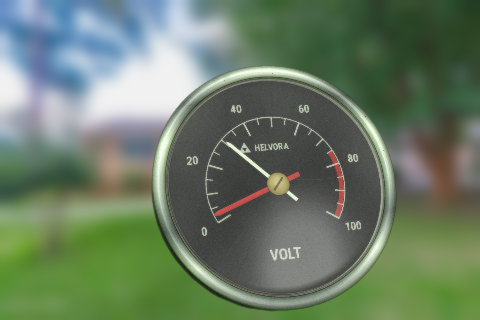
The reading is 2.5 V
